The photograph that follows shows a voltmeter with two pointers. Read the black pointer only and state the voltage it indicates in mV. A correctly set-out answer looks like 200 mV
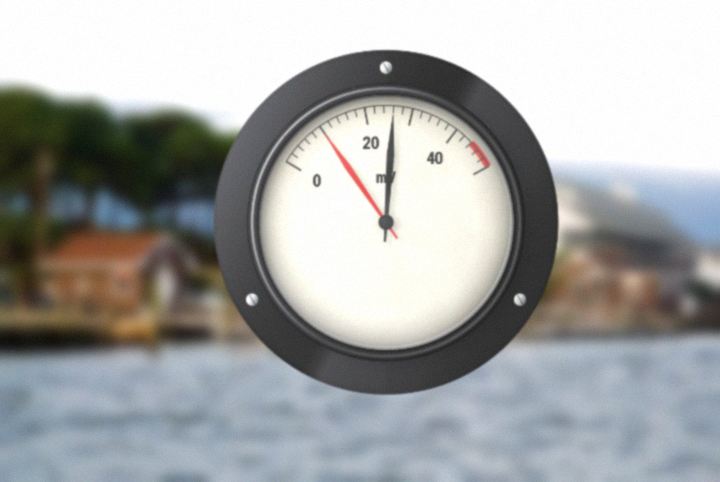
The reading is 26 mV
